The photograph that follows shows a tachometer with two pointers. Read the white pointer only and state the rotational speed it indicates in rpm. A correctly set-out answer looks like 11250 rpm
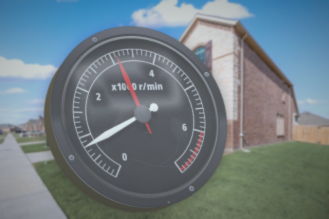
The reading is 800 rpm
